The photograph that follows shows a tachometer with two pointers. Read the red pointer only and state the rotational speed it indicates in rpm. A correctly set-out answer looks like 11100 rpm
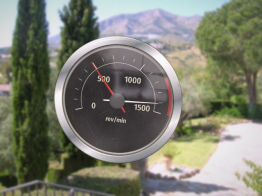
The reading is 500 rpm
